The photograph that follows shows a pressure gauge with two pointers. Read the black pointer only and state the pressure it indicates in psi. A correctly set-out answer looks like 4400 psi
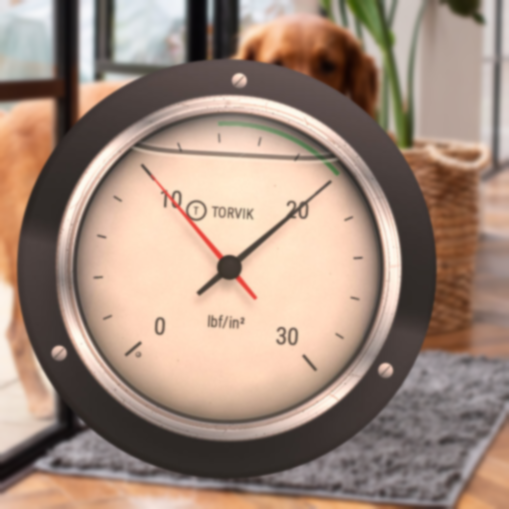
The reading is 20 psi
